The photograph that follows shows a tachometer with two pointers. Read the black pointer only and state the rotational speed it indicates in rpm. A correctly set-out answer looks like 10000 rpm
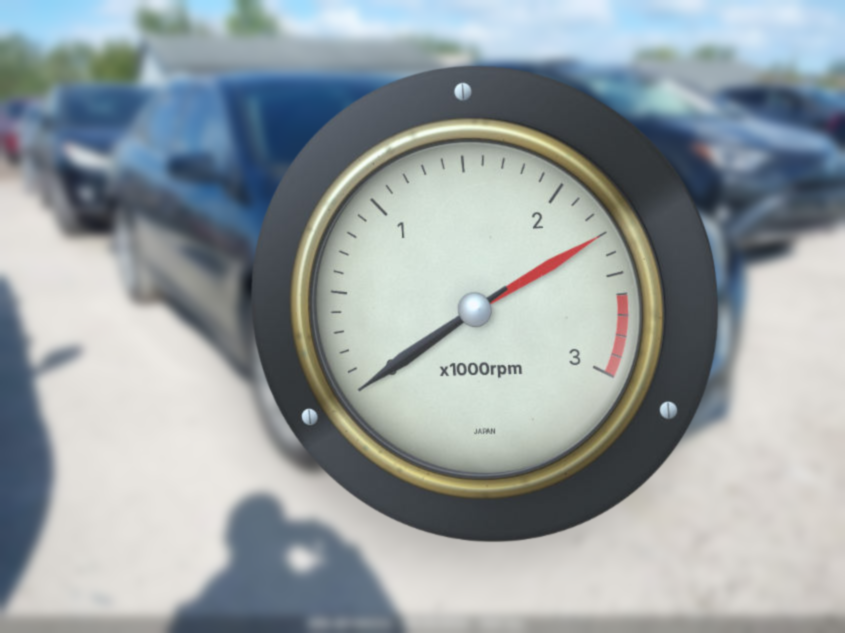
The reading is 0 rpm
